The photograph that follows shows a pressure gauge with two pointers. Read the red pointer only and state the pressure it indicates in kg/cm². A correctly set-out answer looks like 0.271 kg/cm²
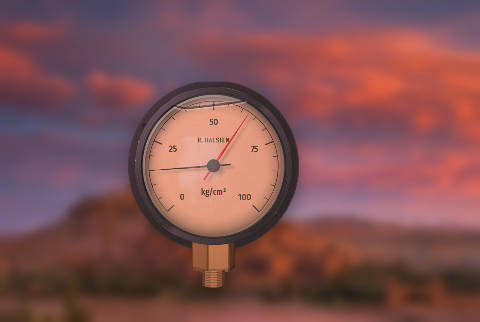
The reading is 62.5 kg/cm²
